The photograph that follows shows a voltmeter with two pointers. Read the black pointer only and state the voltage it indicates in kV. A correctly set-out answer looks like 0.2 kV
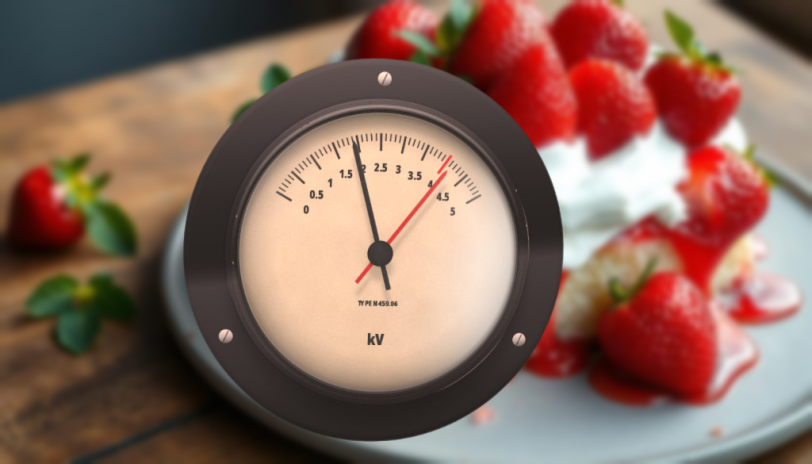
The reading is 1.9 kV
